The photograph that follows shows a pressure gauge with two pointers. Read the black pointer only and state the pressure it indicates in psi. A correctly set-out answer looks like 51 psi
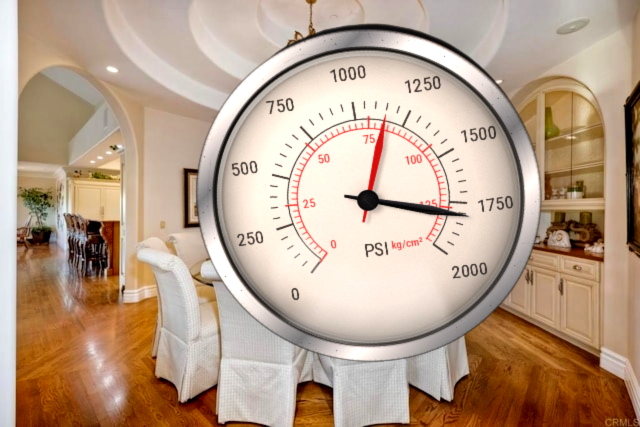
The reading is 1800 psi
